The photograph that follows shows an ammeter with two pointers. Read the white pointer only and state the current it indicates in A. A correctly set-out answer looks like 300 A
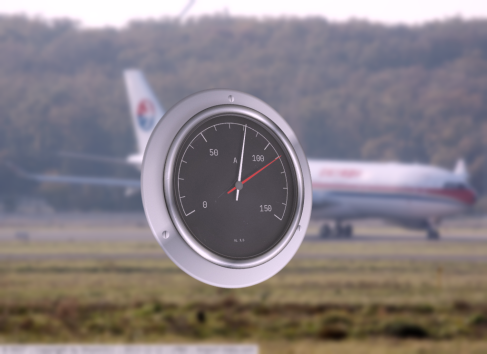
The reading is 80 A
